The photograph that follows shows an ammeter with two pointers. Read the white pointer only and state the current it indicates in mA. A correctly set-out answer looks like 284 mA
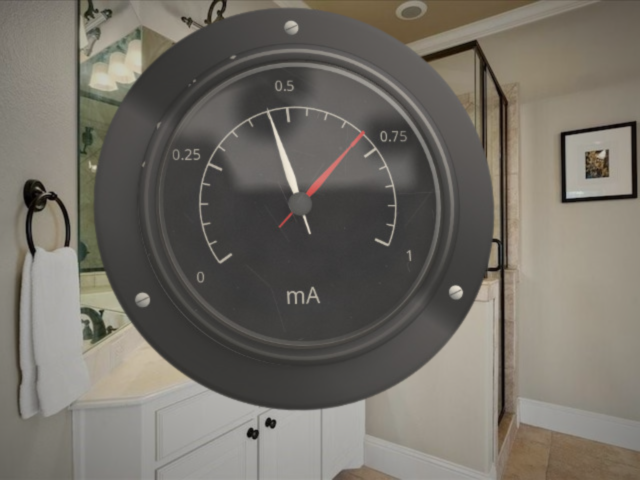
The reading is 0.45 mA
